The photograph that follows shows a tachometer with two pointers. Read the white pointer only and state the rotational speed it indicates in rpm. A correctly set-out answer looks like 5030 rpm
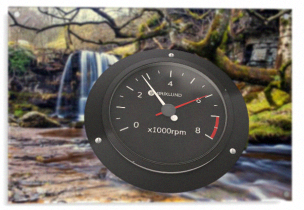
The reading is 2750 rpm
